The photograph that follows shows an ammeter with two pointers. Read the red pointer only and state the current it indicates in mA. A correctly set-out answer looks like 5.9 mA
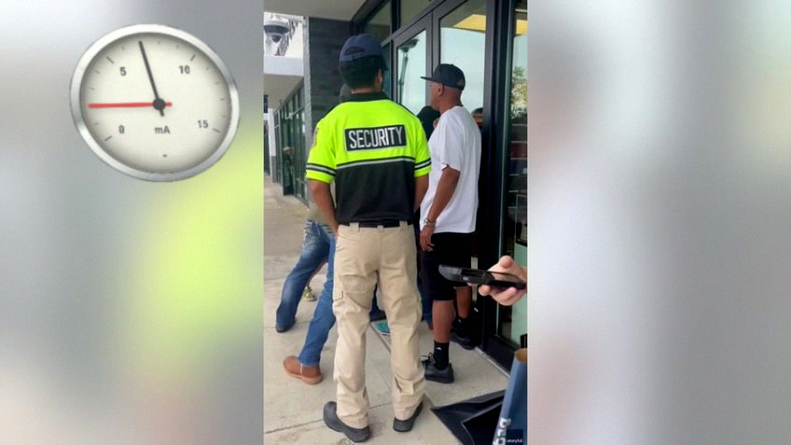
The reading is 2 mA
